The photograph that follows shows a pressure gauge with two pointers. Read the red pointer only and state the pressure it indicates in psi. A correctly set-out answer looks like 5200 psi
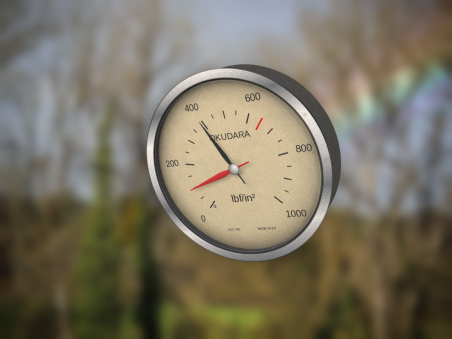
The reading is 100 psi
